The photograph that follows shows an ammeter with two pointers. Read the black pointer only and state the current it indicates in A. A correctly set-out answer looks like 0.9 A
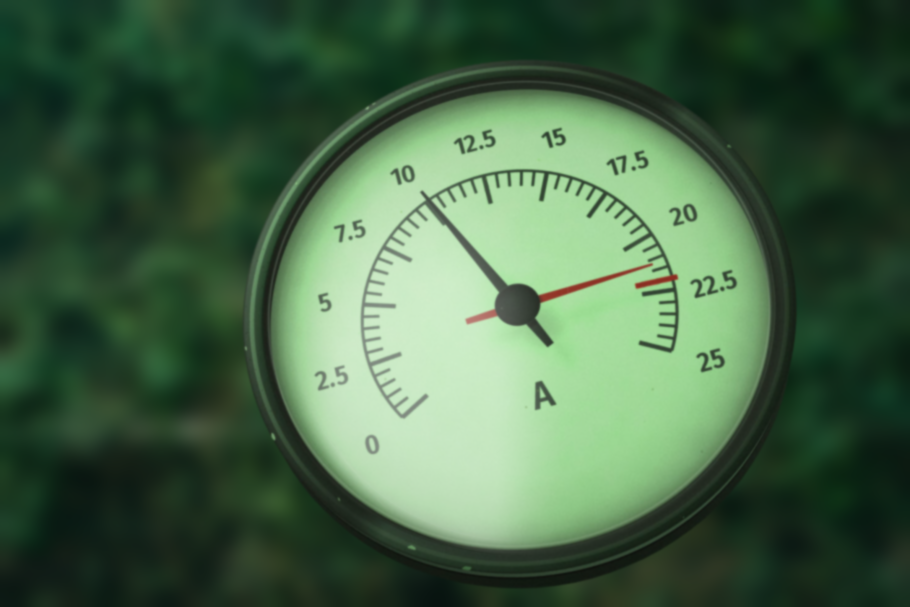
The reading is 10 A
